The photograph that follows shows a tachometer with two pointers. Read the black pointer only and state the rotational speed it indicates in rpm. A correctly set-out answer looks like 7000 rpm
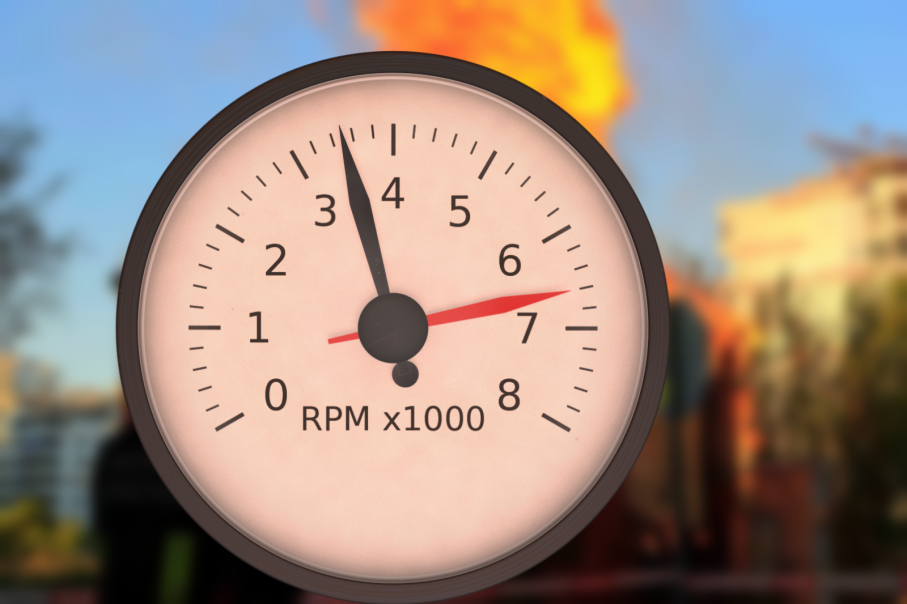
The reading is 3500 rpm
